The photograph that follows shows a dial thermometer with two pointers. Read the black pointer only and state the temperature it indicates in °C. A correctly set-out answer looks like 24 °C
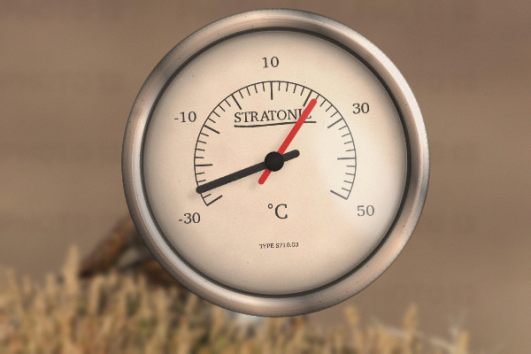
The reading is -26 °C
